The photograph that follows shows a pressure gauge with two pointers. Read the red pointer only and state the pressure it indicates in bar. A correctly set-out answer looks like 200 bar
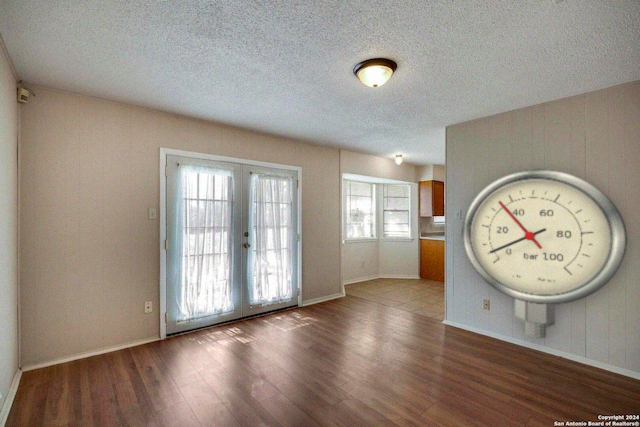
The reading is 35 bar
